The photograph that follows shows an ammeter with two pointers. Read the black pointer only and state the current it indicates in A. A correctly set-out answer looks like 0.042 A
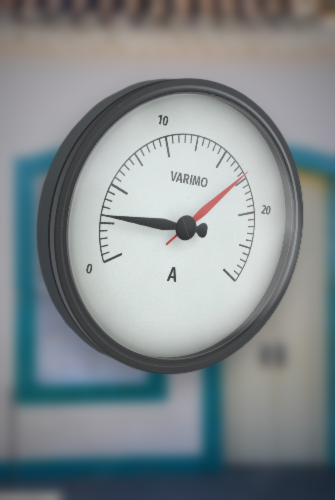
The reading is 3 A
